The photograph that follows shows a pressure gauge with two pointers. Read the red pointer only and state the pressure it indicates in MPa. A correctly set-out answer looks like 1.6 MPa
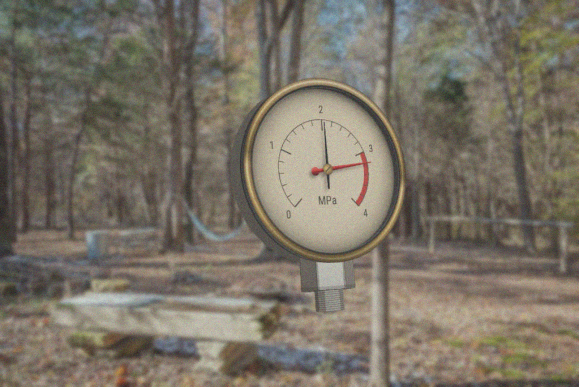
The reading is 3.2 MPa
